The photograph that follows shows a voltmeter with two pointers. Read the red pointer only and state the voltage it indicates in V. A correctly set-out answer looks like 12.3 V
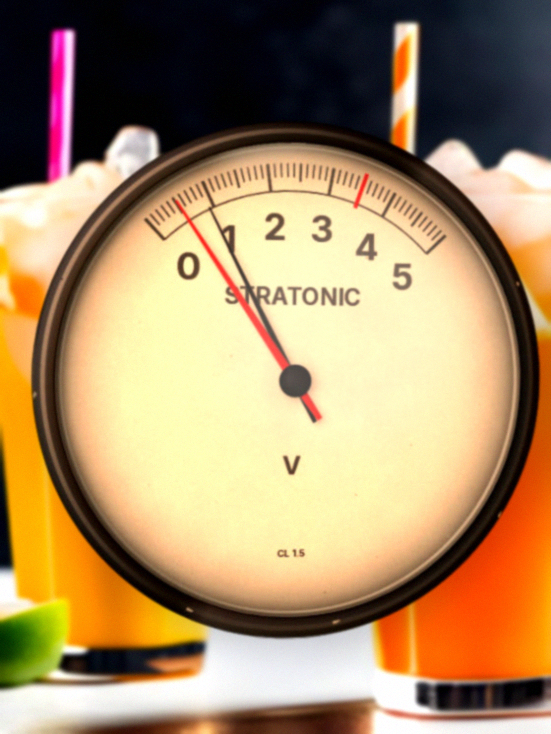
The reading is 0.5 V
